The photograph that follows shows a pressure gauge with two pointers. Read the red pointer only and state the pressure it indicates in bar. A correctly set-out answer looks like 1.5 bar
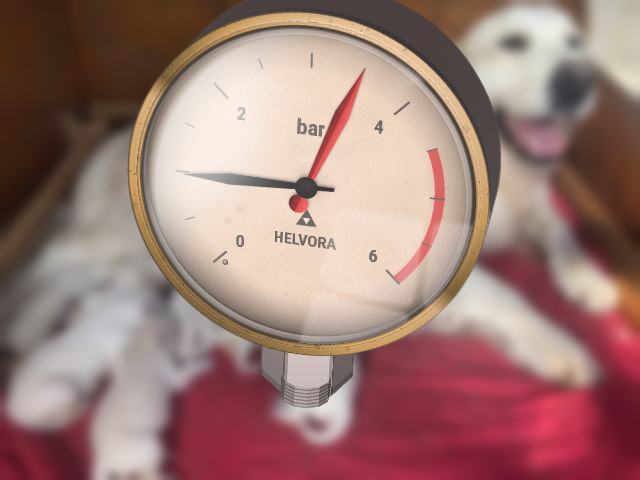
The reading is 3.5 bar
